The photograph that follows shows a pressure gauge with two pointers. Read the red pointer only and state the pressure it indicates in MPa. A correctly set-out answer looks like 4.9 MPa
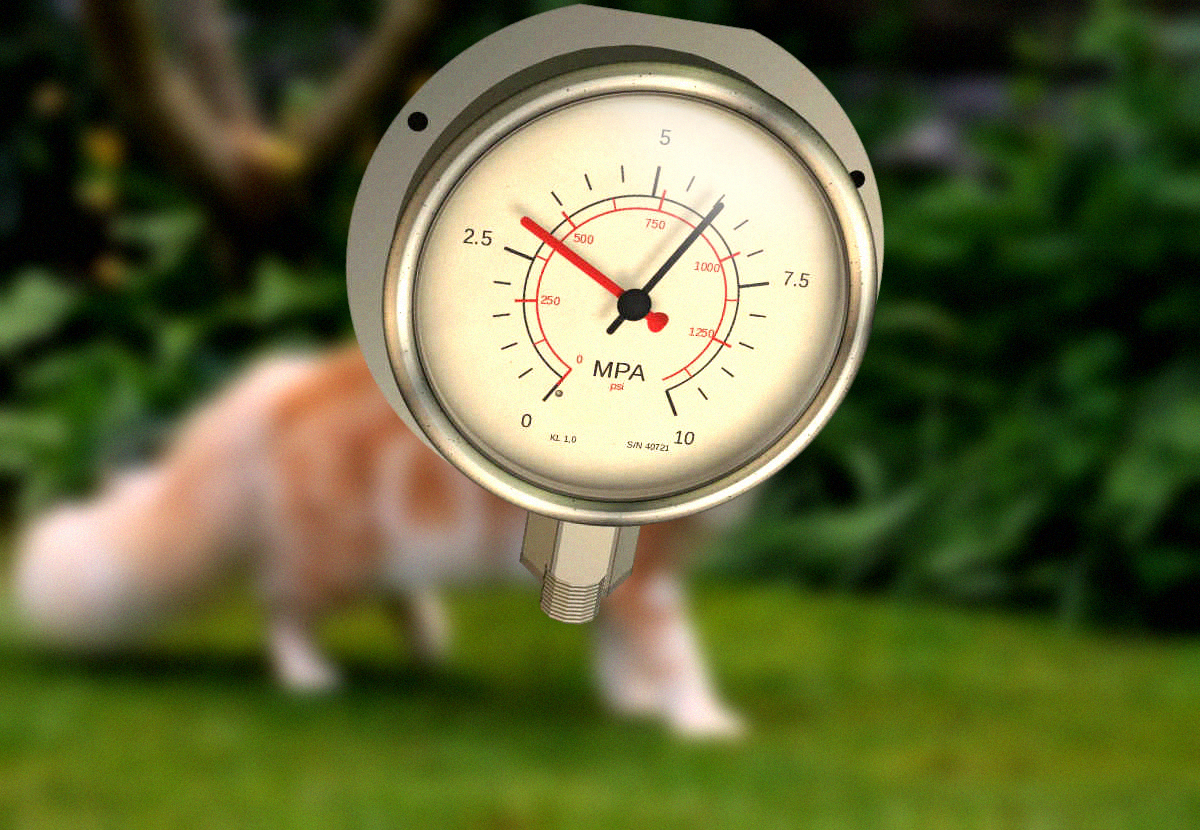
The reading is 3 MPa
